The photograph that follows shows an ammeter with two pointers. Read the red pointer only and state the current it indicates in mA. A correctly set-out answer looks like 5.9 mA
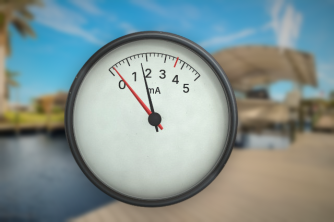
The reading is 0.2 mA
